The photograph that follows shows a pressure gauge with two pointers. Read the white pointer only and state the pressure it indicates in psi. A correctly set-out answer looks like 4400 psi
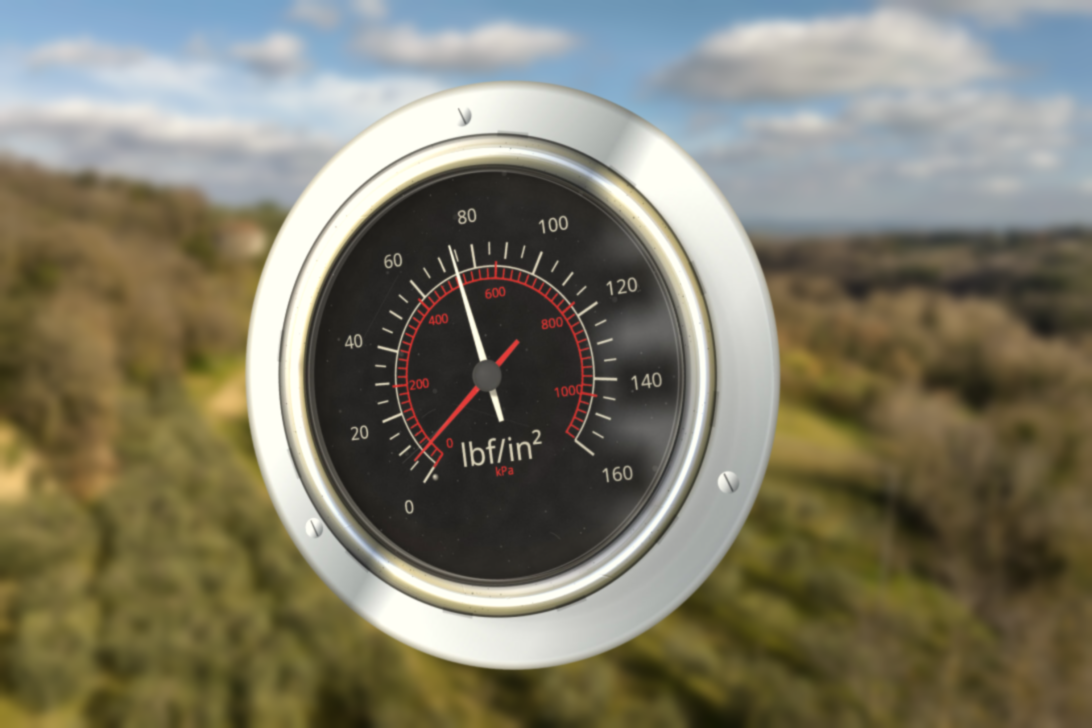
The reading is 75 psi
